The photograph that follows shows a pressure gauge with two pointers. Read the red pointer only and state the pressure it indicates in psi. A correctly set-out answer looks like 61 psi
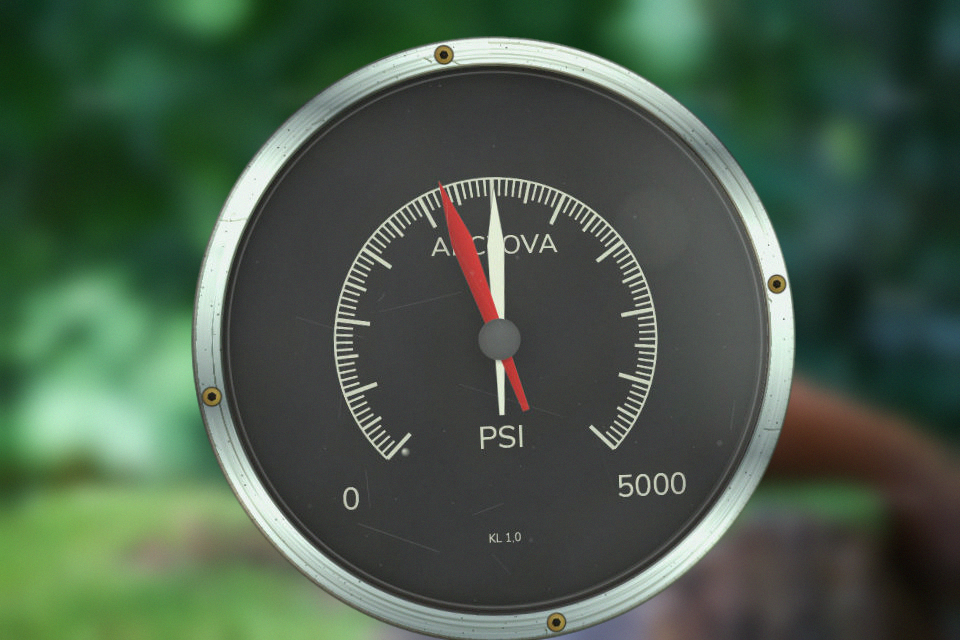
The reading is 2150 psi
